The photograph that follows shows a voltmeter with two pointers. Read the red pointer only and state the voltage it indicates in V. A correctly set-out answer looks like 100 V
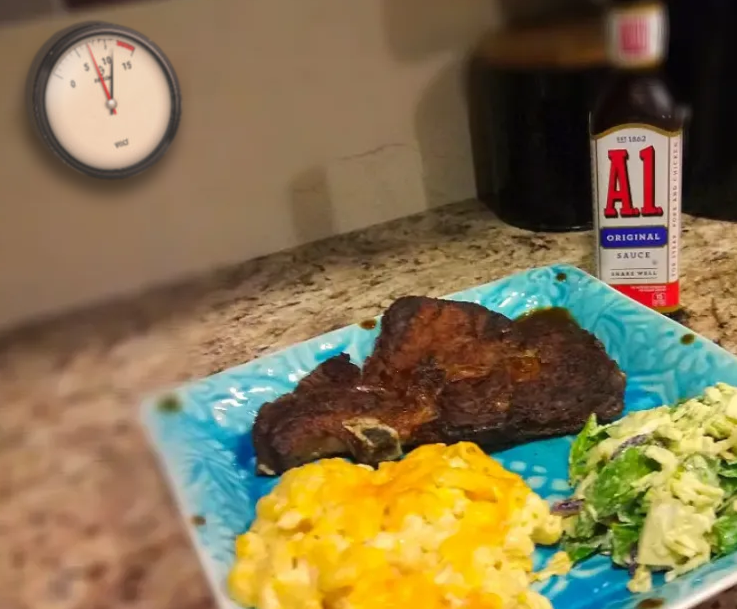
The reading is 7 V
